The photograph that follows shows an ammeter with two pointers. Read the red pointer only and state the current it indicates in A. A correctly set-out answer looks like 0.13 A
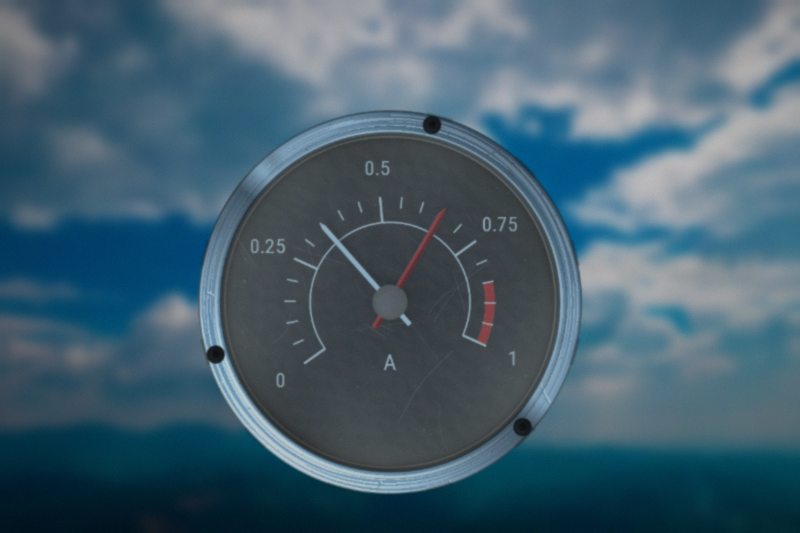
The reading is 0.65 A
